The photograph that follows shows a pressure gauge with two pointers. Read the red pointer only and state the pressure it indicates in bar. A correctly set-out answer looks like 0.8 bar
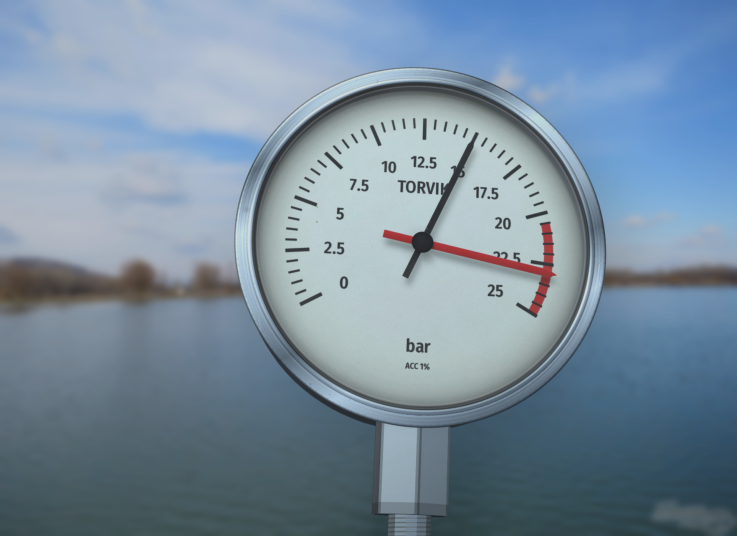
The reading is 23 bar
